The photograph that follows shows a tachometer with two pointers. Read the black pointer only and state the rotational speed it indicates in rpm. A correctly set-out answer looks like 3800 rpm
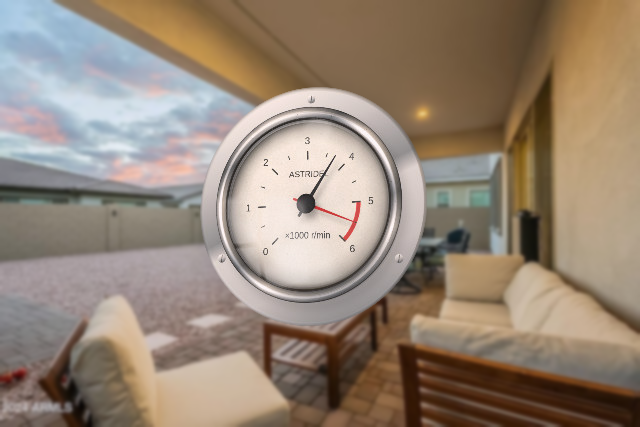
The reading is 3750 rpm
